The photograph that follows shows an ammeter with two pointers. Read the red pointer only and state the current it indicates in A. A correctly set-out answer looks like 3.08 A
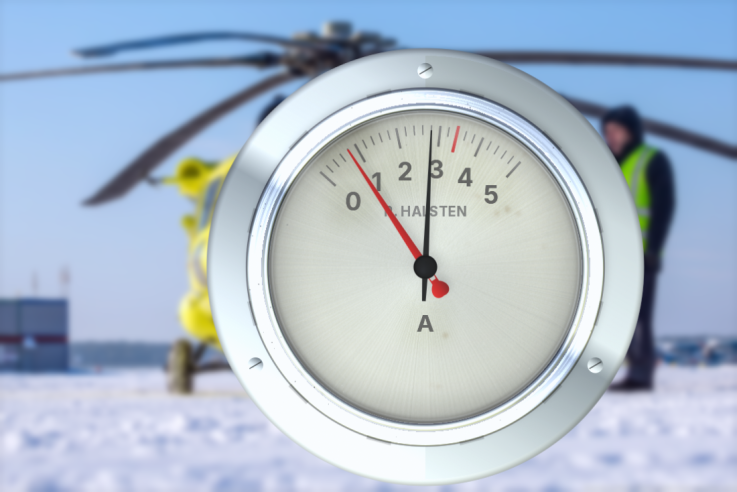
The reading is 0.8 A
